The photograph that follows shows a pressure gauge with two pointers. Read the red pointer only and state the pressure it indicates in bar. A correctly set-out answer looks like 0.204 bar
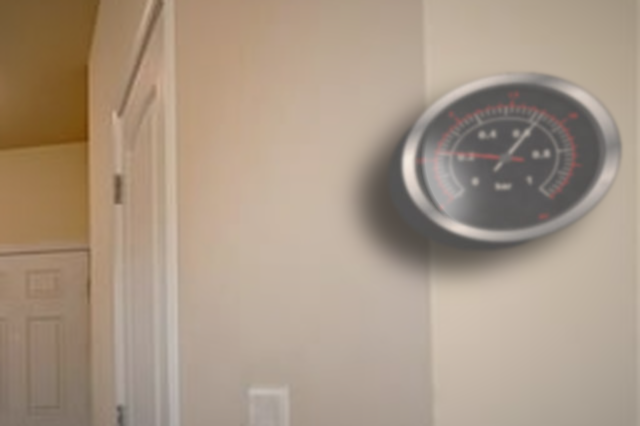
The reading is 0.2 bar
